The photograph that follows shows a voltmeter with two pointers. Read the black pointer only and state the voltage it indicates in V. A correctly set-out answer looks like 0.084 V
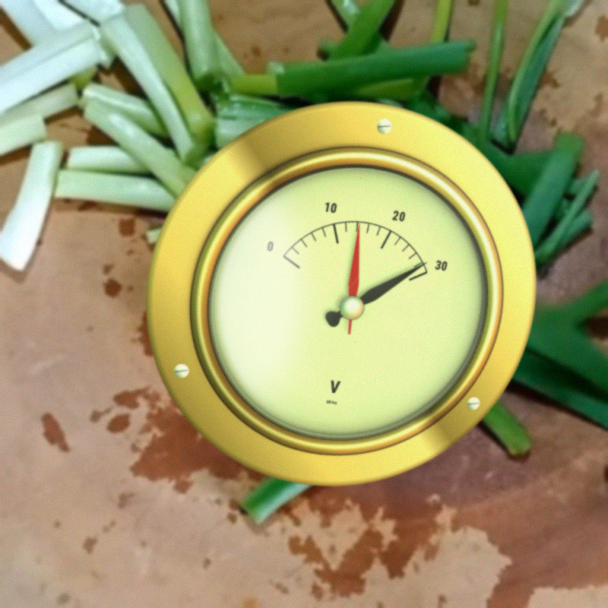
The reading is 28 V
